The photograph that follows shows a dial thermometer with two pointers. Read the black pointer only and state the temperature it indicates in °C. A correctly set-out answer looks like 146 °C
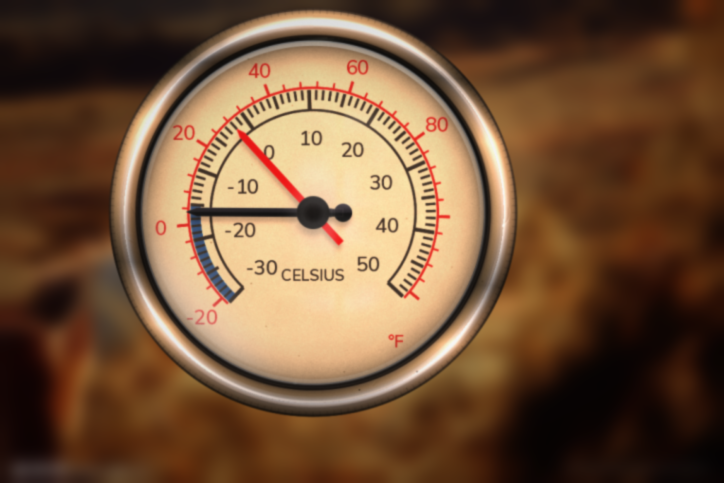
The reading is -16 °C
